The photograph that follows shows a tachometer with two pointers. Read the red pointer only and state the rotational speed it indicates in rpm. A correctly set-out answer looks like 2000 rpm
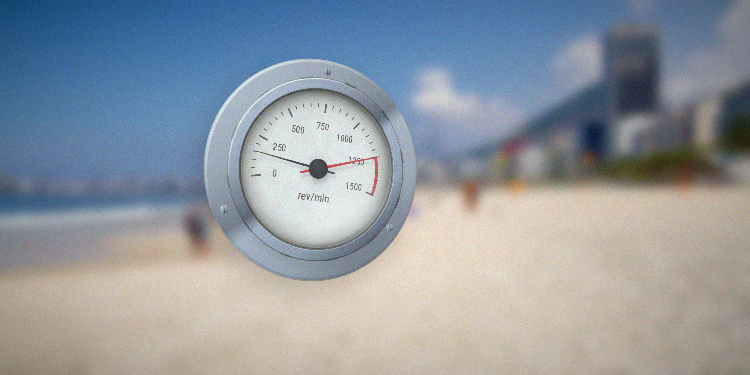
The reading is 1250 rpm
